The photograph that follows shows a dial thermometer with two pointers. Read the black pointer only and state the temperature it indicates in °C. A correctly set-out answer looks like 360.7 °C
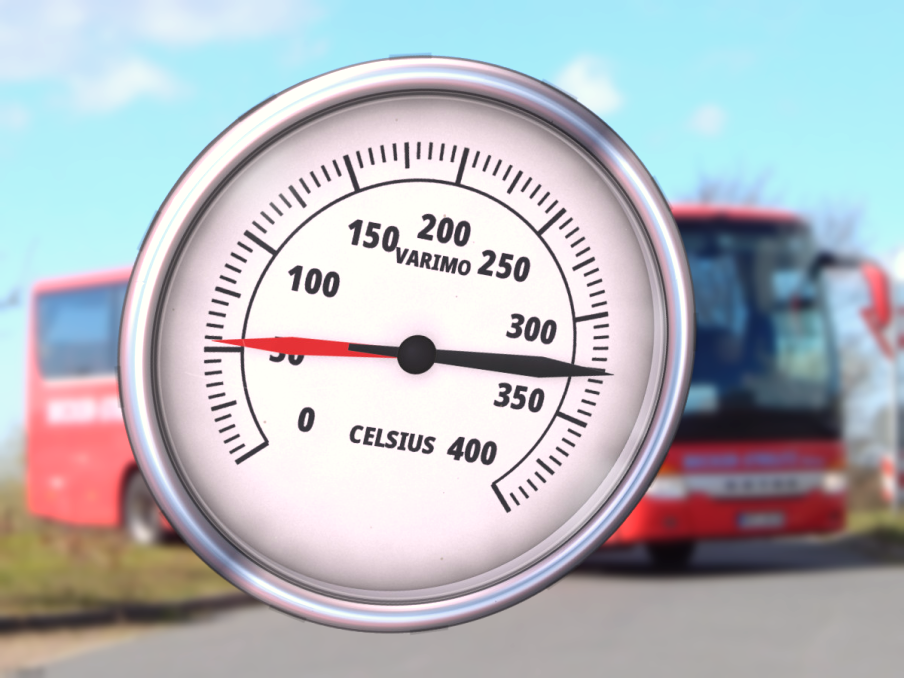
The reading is 325 °C
